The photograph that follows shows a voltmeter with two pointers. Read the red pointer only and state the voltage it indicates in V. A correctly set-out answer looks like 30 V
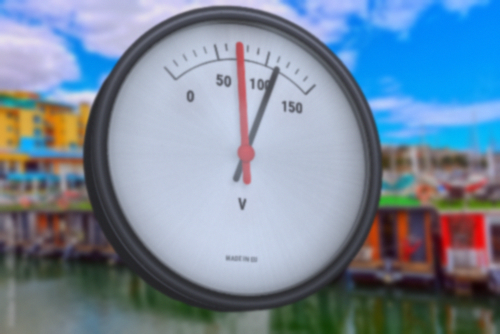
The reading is 70 V
